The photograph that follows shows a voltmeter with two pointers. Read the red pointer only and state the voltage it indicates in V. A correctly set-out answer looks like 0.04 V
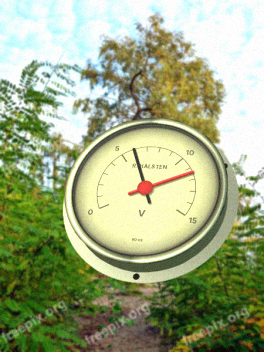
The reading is 11.5 V
